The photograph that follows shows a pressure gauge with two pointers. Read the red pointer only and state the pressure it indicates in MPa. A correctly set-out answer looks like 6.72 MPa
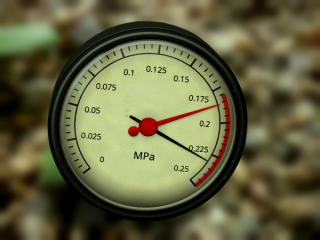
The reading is 0.185 MPa
